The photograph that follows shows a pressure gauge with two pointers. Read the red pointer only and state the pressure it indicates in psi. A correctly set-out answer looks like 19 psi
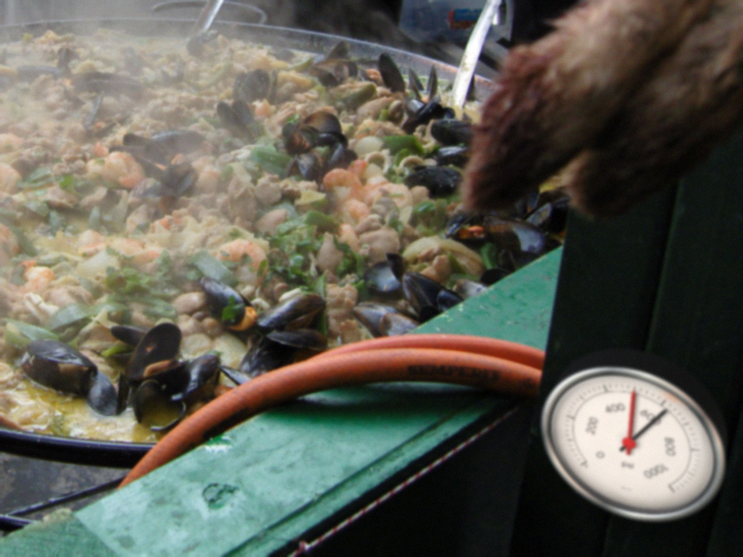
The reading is 500 psi
